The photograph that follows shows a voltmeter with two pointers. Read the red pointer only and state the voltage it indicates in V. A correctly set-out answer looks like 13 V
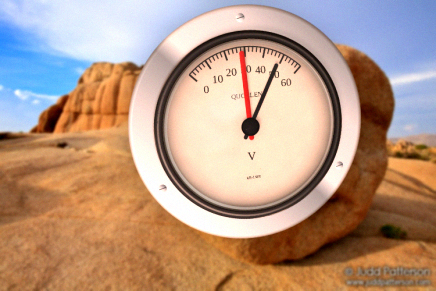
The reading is 28 V
